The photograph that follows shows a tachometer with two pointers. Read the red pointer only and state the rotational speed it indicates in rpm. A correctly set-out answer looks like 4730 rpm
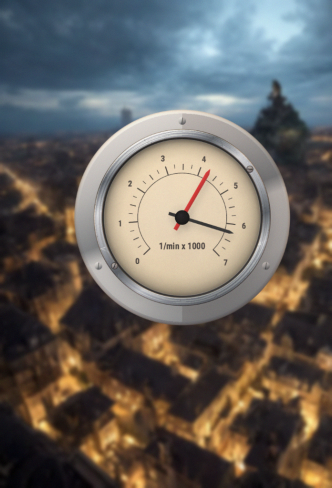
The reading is 4250 rpm
